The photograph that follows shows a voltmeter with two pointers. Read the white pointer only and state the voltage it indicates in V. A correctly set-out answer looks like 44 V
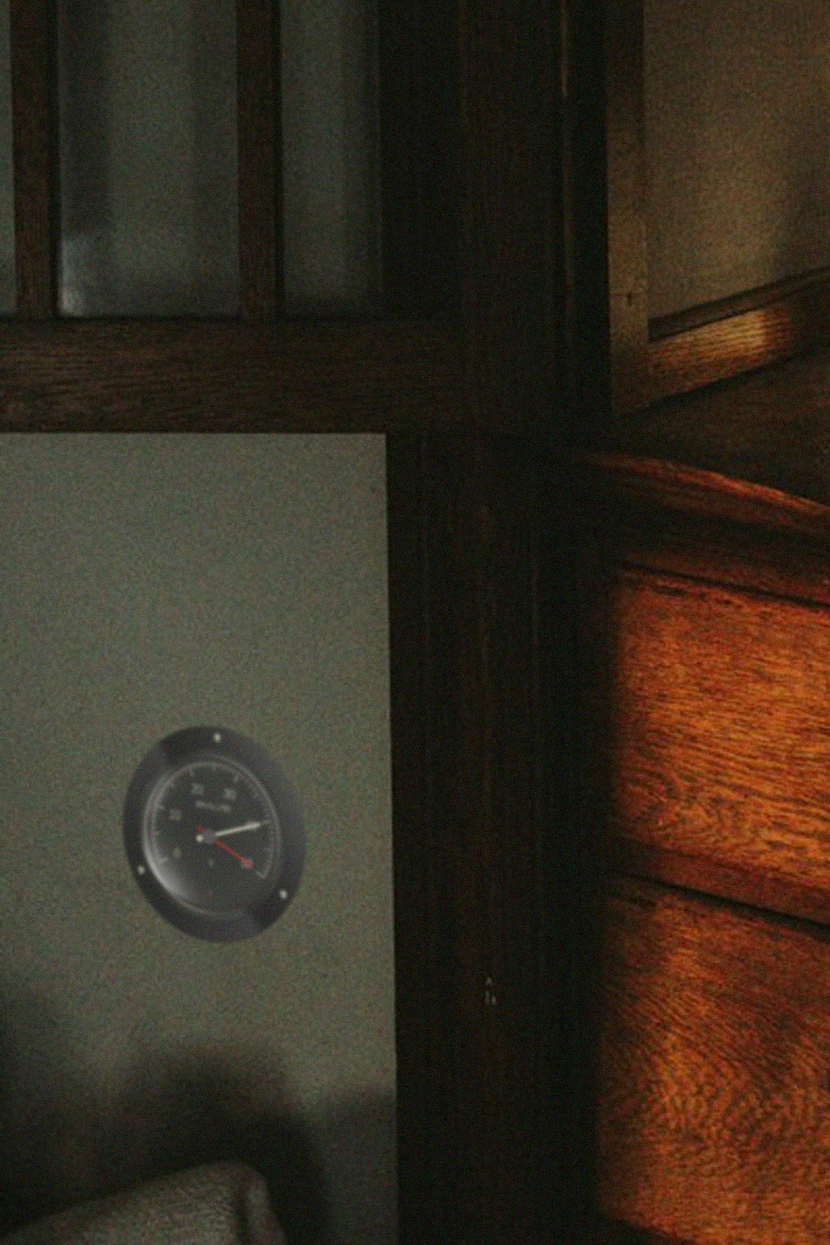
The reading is 40 V
